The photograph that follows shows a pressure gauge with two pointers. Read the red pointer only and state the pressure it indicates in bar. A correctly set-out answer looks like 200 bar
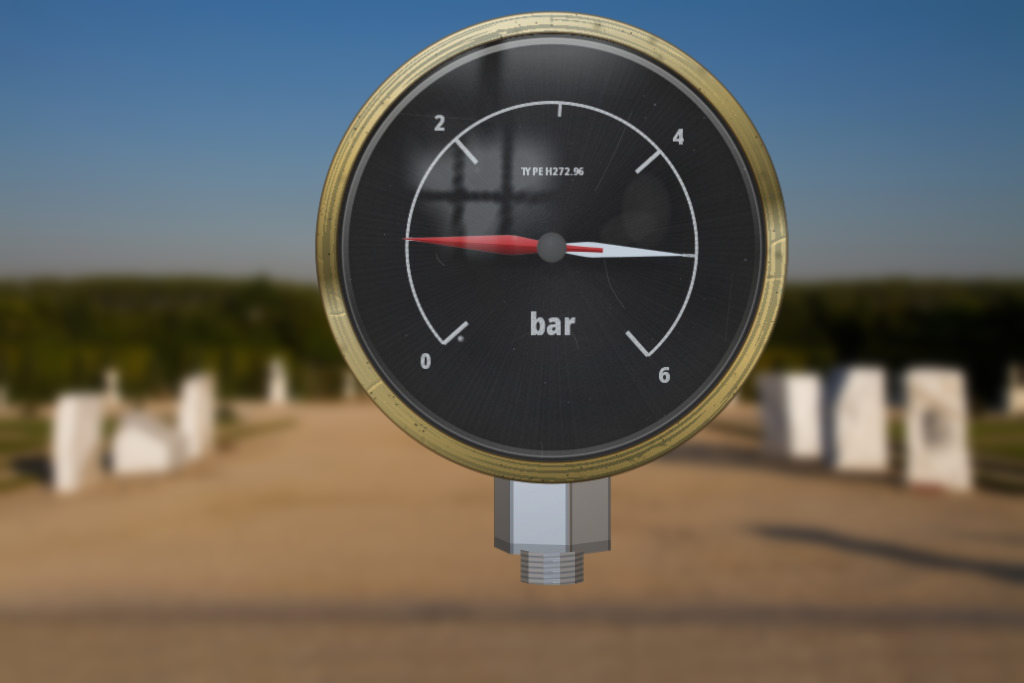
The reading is 1 bar
